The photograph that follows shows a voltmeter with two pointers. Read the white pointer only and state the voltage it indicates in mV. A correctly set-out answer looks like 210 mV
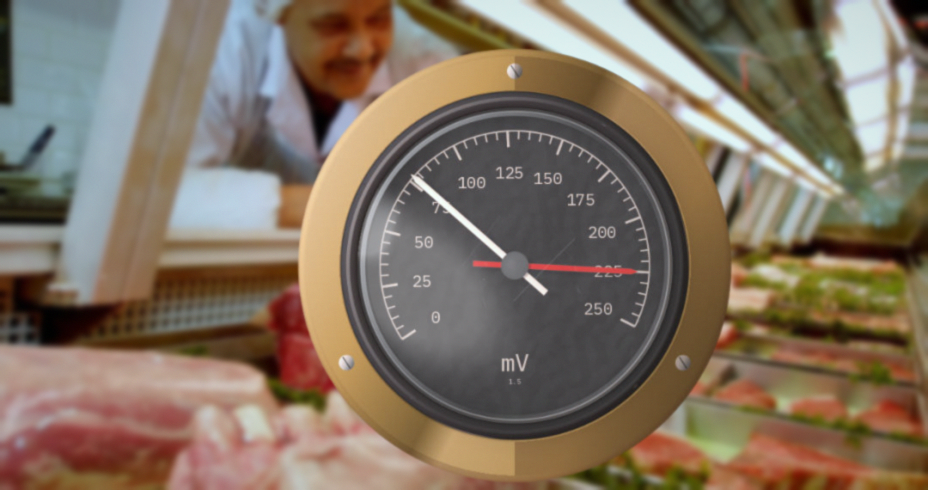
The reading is 77.5 mV
